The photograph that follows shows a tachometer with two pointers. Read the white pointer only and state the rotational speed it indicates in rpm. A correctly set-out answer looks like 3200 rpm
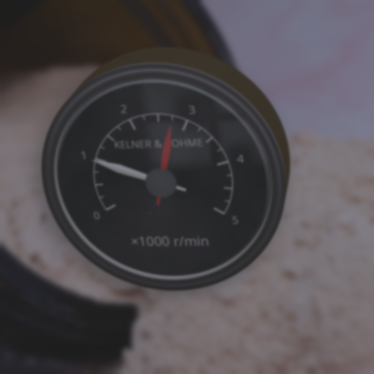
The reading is 1000 rpm
